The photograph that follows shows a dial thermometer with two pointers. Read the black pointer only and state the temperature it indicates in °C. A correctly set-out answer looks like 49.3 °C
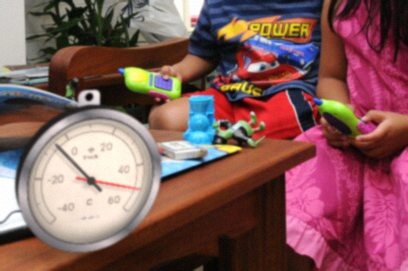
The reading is -5 °C
